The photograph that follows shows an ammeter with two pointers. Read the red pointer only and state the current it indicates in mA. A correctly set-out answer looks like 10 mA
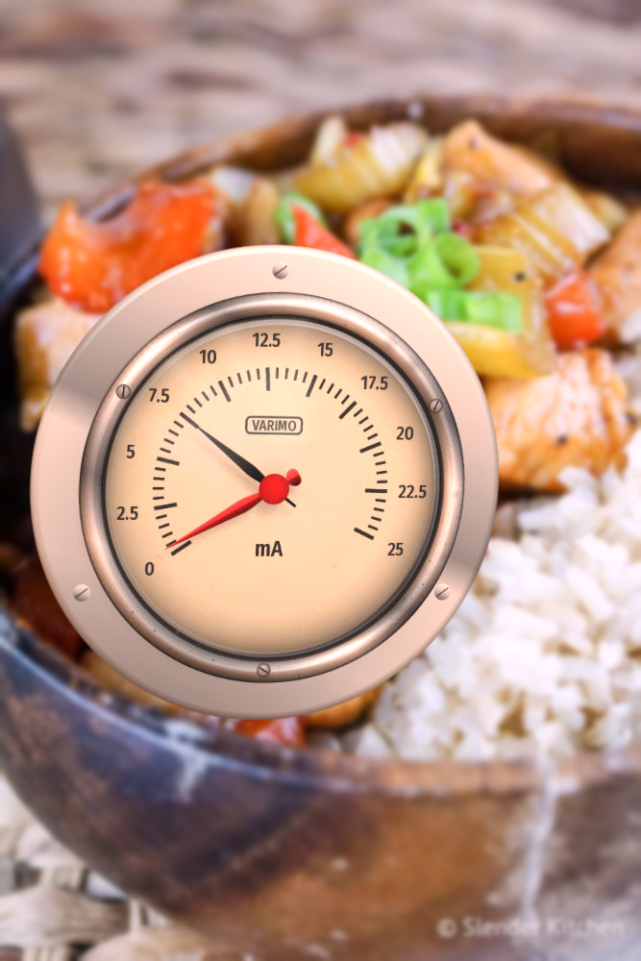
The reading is 0.5 mA
